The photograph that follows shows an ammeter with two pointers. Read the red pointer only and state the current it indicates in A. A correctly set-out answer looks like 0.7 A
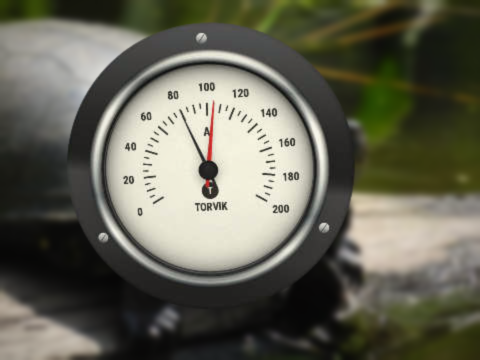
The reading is 105 A
